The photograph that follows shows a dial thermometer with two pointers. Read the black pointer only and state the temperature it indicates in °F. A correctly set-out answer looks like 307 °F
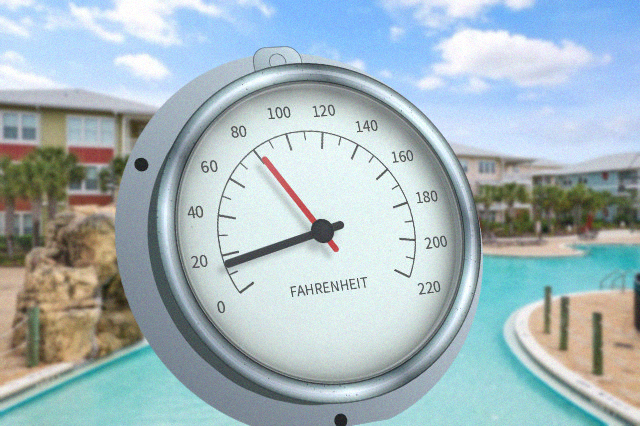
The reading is 15 °F
